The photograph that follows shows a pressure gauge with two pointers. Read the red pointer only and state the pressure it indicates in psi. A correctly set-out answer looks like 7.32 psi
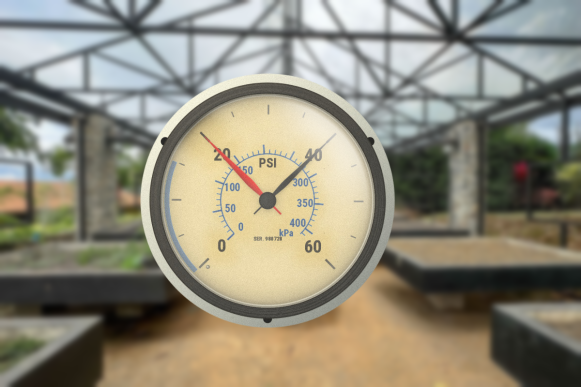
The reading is 20 psi
